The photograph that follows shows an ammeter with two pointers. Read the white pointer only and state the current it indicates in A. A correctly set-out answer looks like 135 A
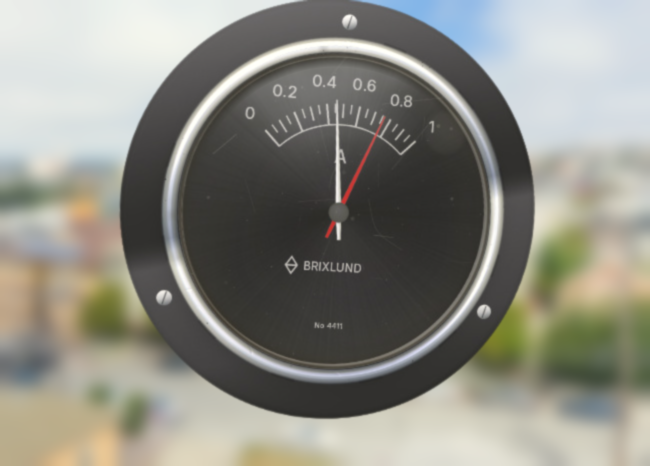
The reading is 0.45 A
